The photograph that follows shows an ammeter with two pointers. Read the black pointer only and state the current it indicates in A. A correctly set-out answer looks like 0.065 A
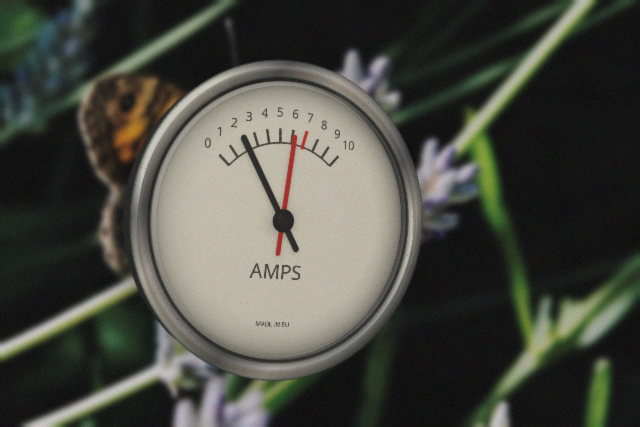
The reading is 2 A
